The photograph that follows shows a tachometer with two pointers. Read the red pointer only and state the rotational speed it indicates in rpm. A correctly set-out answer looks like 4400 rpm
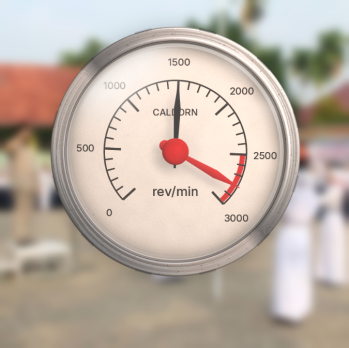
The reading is 2800 rpm
